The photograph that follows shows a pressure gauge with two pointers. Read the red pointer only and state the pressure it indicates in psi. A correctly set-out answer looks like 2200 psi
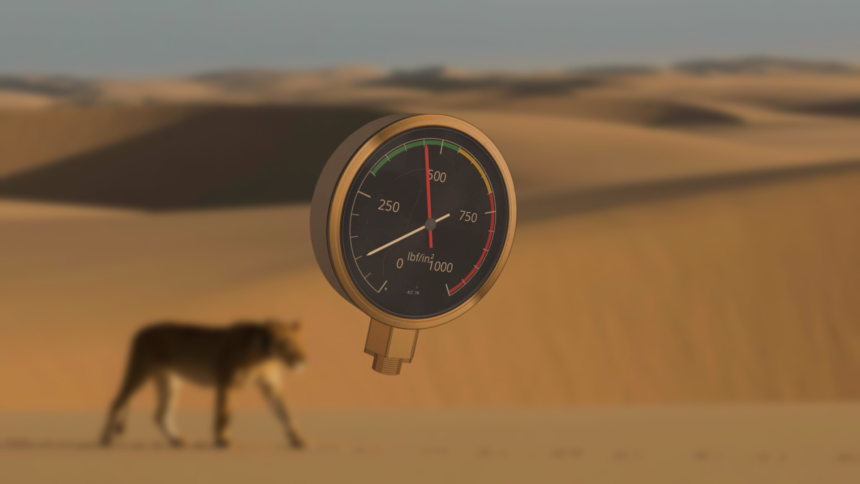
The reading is 450 psi
